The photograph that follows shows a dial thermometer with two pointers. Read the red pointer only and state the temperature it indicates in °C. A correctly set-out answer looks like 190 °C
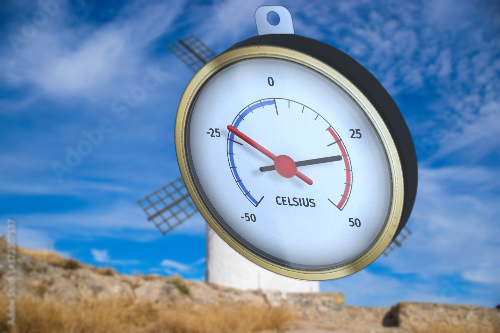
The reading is -20 °C
